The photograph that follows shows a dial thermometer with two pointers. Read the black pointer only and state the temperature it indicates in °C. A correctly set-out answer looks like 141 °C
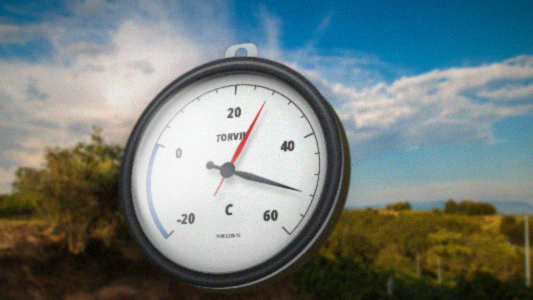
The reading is 52 °C
